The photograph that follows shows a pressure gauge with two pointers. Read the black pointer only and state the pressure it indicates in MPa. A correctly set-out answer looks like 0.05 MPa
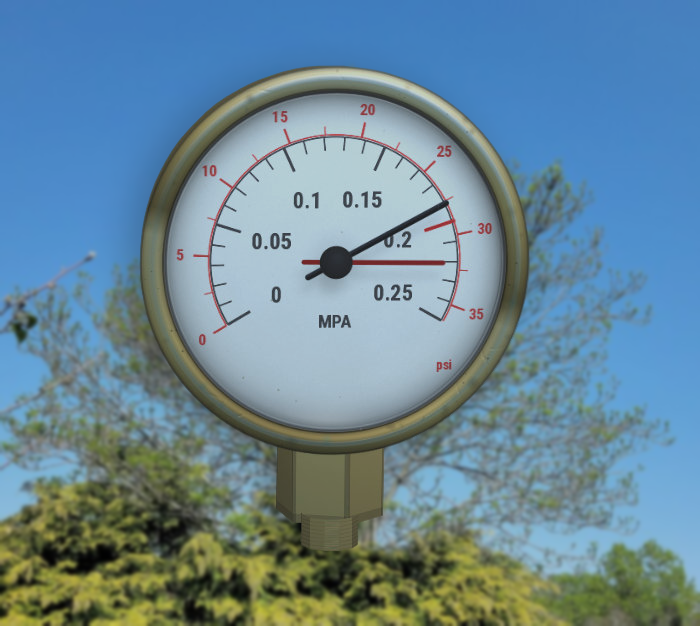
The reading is 0.19 MPa
